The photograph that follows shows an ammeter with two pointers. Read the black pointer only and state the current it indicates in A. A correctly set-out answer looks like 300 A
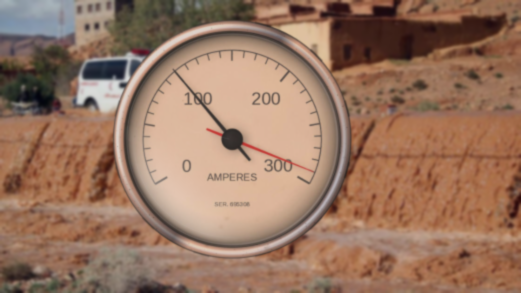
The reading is 100 A
